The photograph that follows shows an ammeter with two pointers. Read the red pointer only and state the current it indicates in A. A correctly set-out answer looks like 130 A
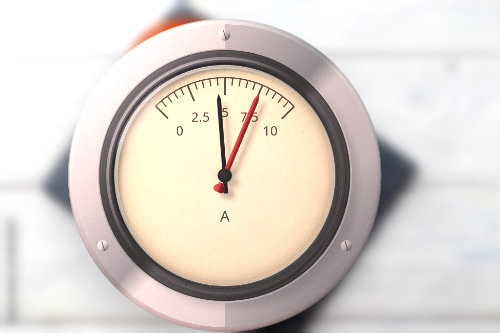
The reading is 7.5 A
